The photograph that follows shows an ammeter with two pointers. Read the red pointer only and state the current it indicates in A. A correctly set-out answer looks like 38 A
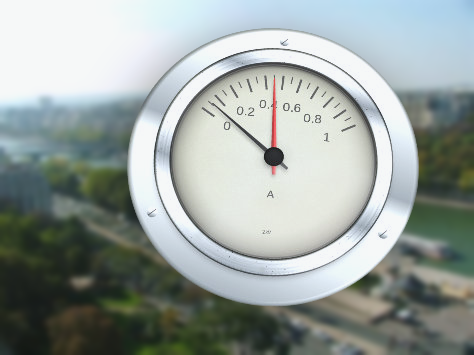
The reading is 0.45 A
